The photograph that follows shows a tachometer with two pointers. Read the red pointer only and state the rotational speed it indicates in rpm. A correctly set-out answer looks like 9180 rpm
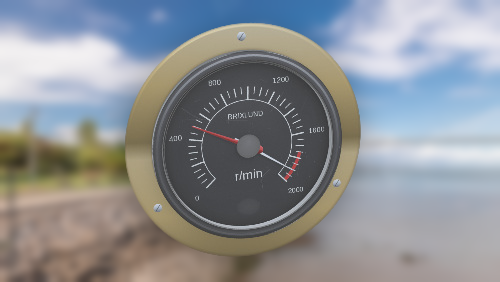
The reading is 500 rpm
